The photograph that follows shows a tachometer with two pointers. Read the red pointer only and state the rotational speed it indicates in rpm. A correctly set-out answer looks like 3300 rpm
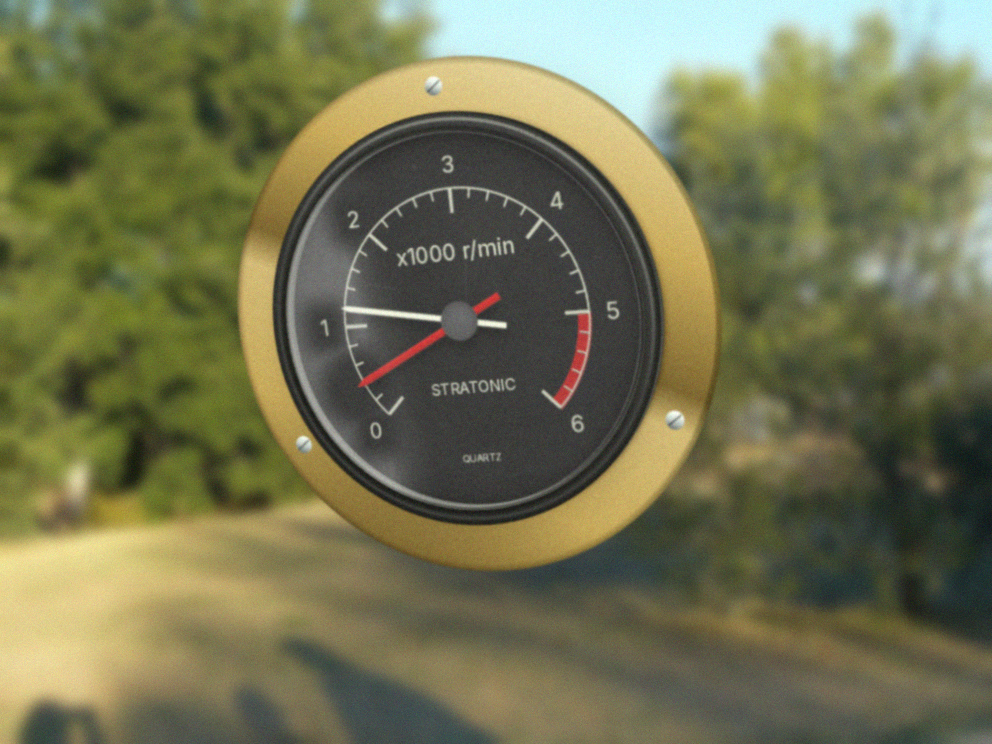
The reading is 400 rpm
